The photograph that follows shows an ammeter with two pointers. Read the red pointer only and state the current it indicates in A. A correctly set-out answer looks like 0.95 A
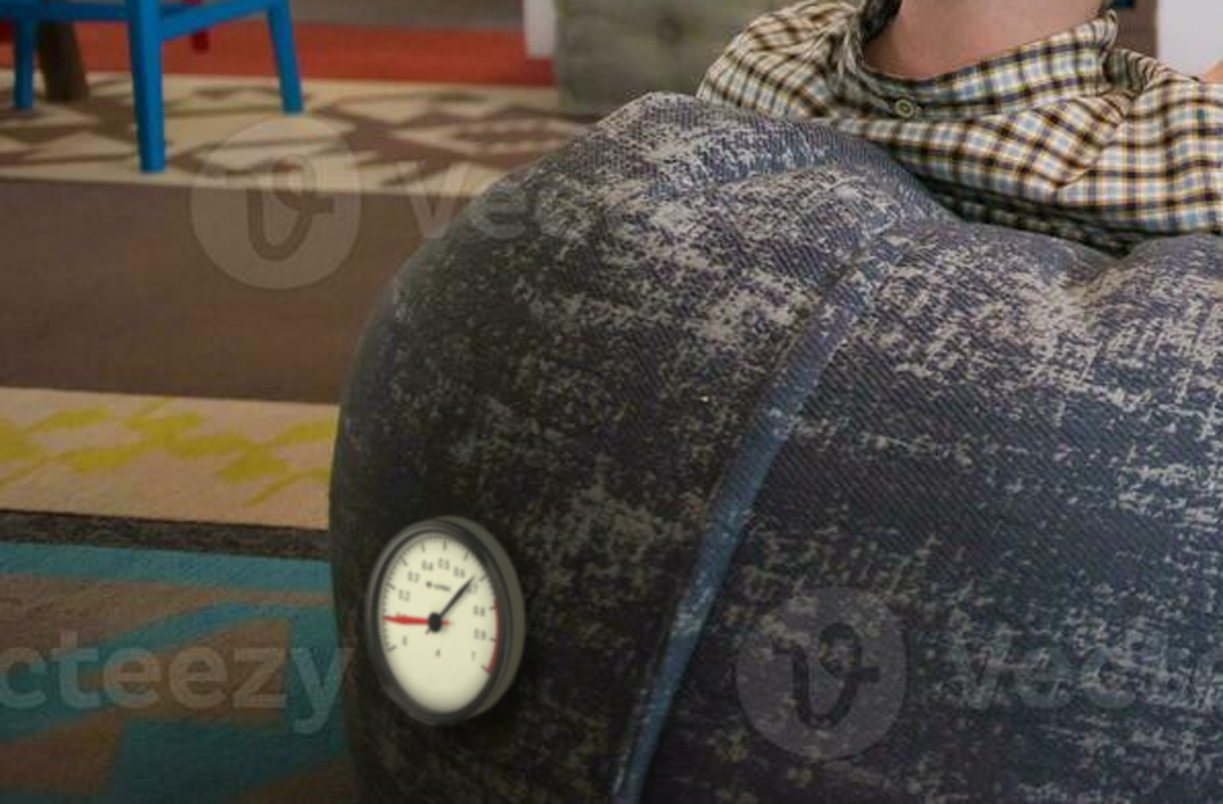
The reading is 0.1 A
